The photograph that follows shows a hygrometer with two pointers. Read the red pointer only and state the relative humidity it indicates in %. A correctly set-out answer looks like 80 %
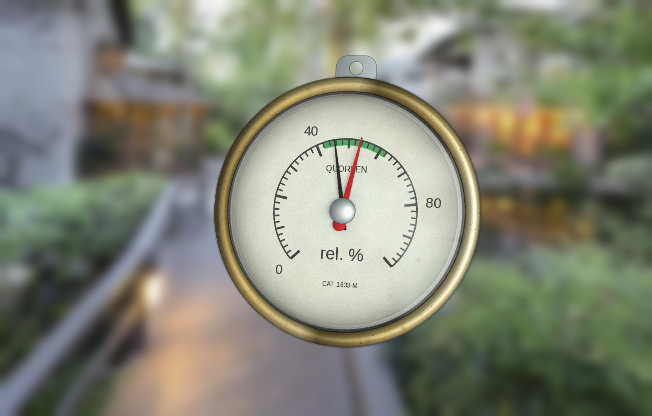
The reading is 54 %
